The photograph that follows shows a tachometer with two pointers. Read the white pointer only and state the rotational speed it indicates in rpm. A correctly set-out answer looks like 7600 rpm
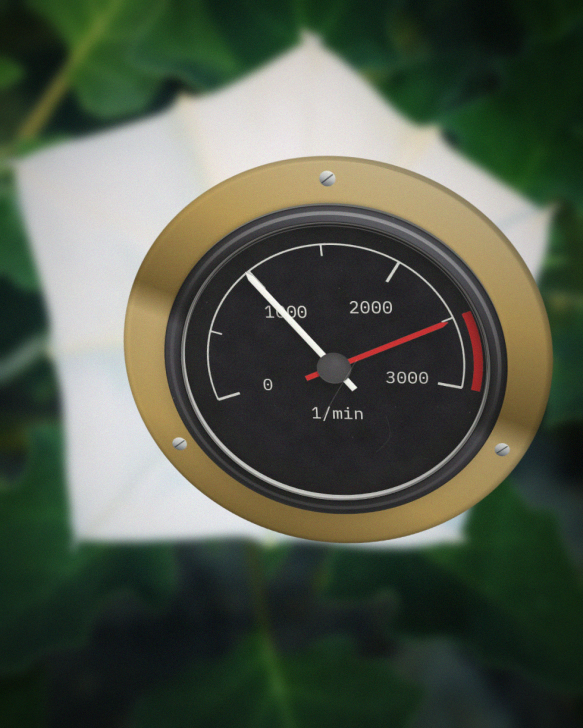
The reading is 1000 rpm
